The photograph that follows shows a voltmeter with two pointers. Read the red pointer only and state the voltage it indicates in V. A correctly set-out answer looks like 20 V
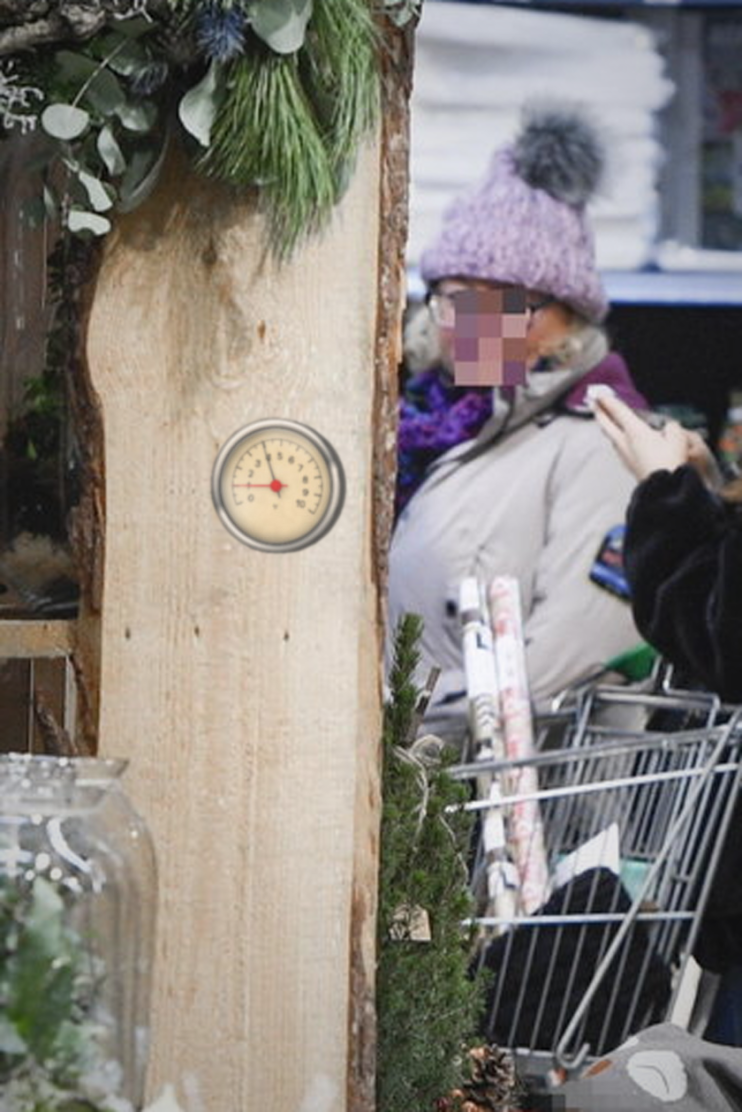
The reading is 1 V
